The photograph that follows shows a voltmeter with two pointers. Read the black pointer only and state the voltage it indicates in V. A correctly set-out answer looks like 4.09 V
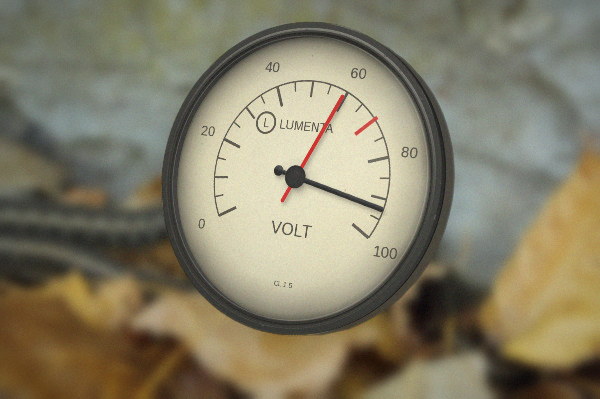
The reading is 92.5 V
